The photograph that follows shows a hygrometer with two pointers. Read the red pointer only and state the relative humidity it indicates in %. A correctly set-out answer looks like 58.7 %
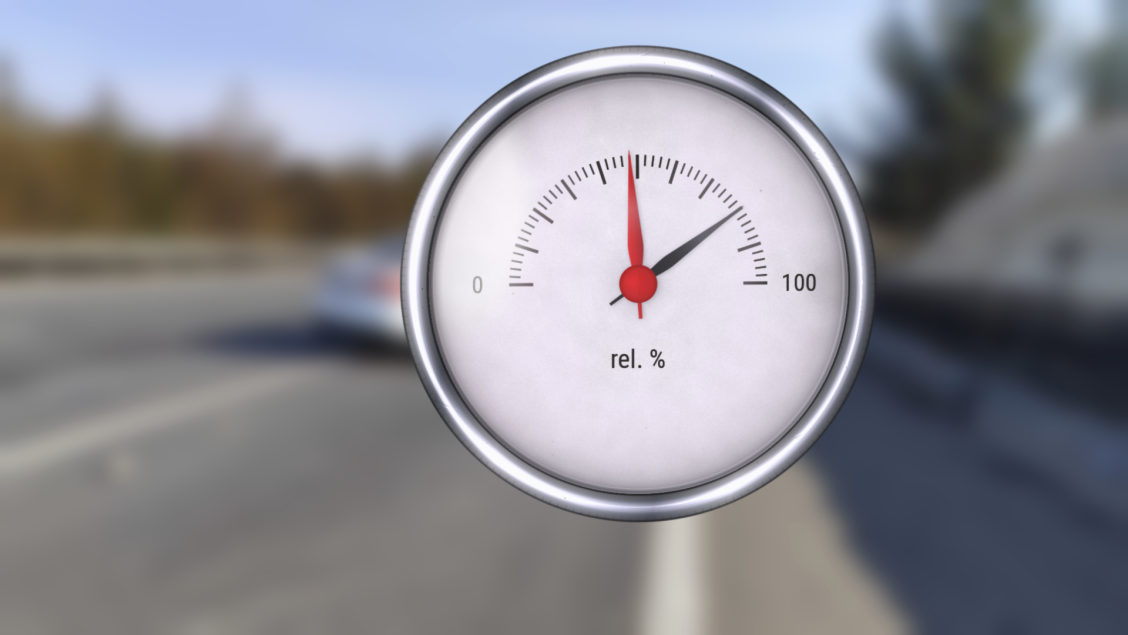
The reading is 48 %
